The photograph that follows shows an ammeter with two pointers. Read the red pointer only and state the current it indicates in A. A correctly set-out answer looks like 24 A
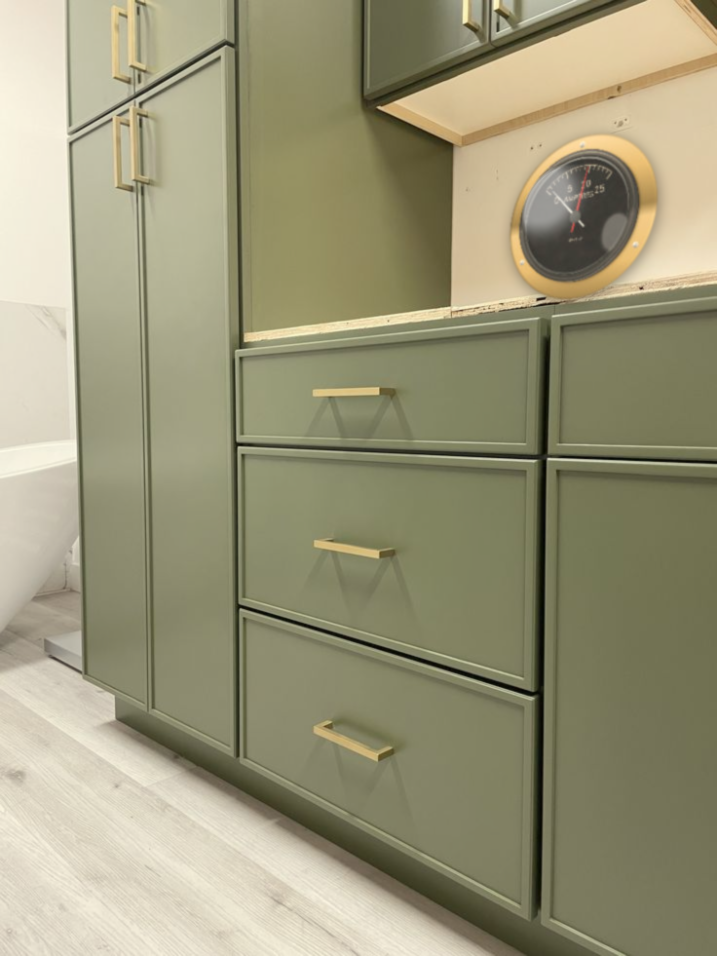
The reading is 10 A
